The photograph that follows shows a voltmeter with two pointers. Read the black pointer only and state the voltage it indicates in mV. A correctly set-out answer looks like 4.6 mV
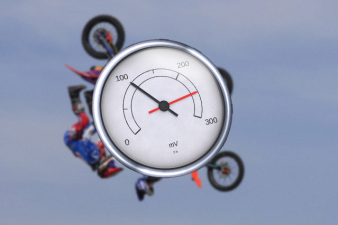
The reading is 100 mV
